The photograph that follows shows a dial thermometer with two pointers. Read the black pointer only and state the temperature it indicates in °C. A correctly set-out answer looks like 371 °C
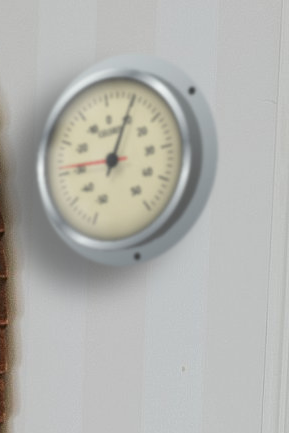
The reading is 10 °C
